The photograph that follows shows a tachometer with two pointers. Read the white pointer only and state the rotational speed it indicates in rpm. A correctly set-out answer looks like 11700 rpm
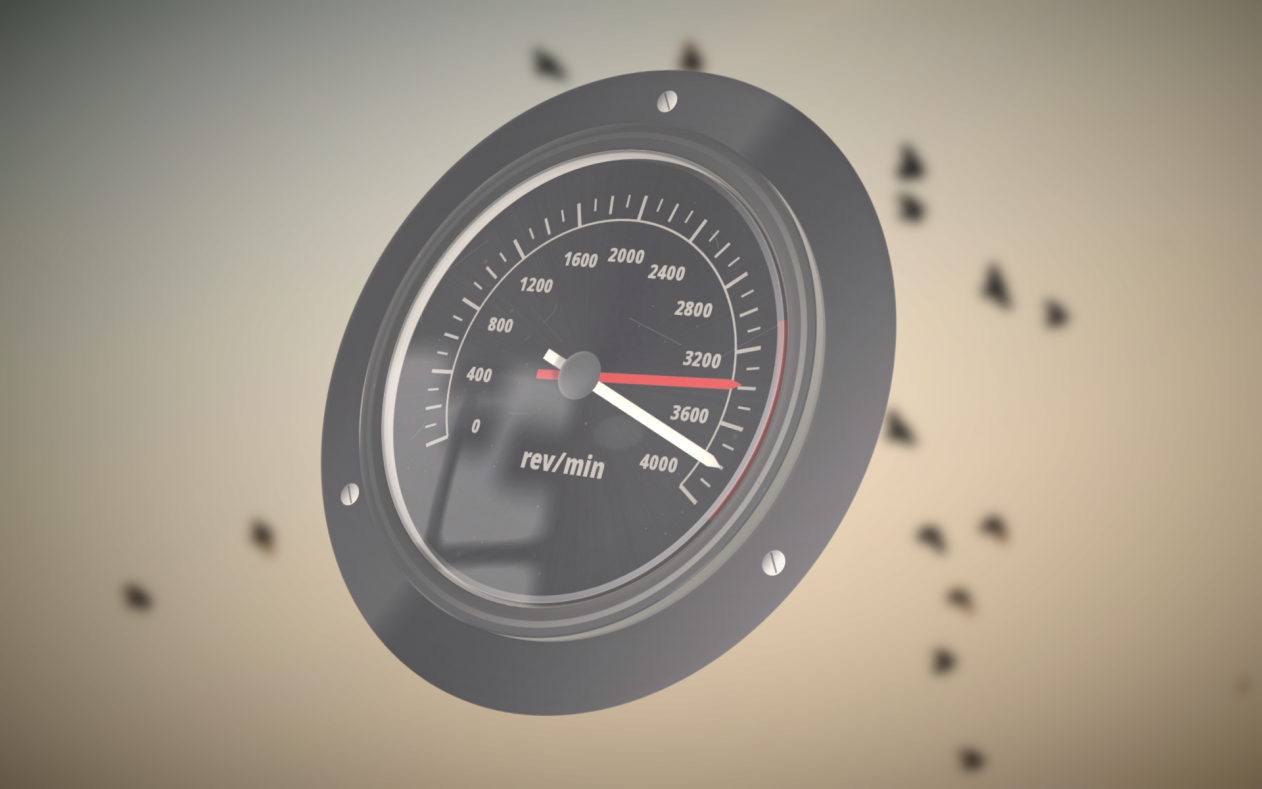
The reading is 3800 rpm
